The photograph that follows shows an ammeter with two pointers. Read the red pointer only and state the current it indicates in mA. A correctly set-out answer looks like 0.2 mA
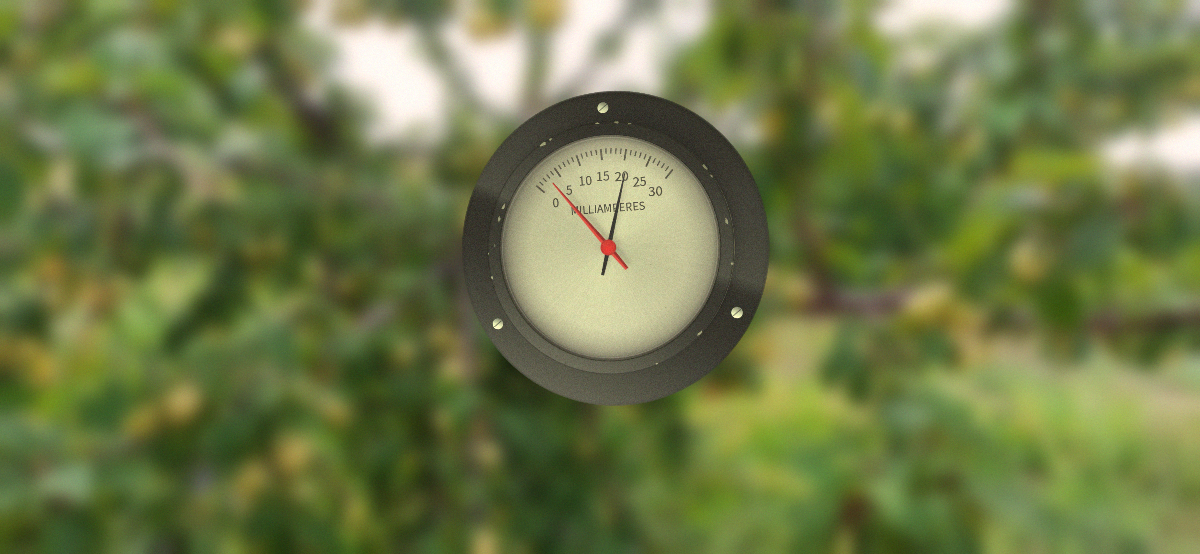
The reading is 3 mA
